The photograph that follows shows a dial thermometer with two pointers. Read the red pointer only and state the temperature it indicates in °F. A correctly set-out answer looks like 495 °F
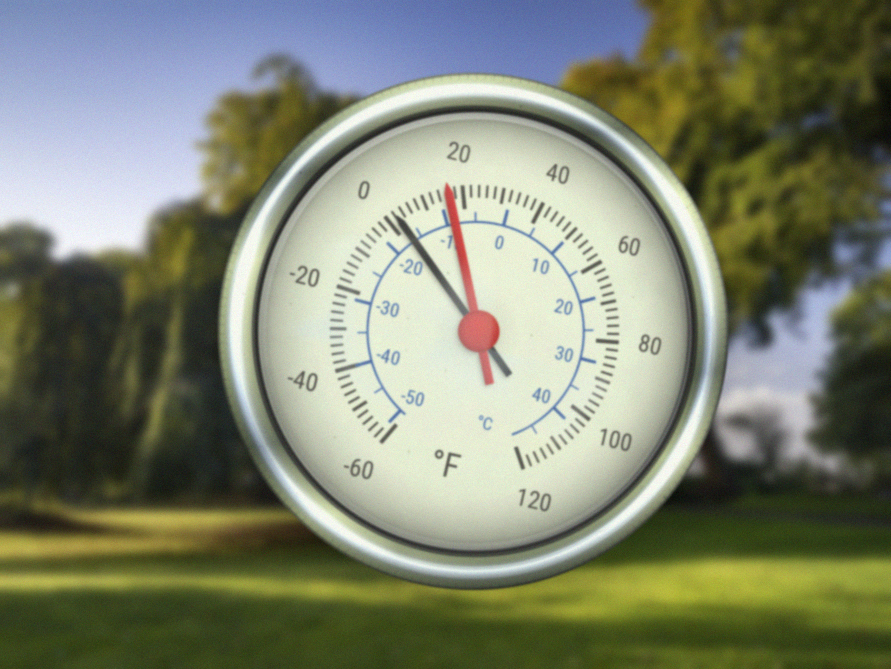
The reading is 16 °F
